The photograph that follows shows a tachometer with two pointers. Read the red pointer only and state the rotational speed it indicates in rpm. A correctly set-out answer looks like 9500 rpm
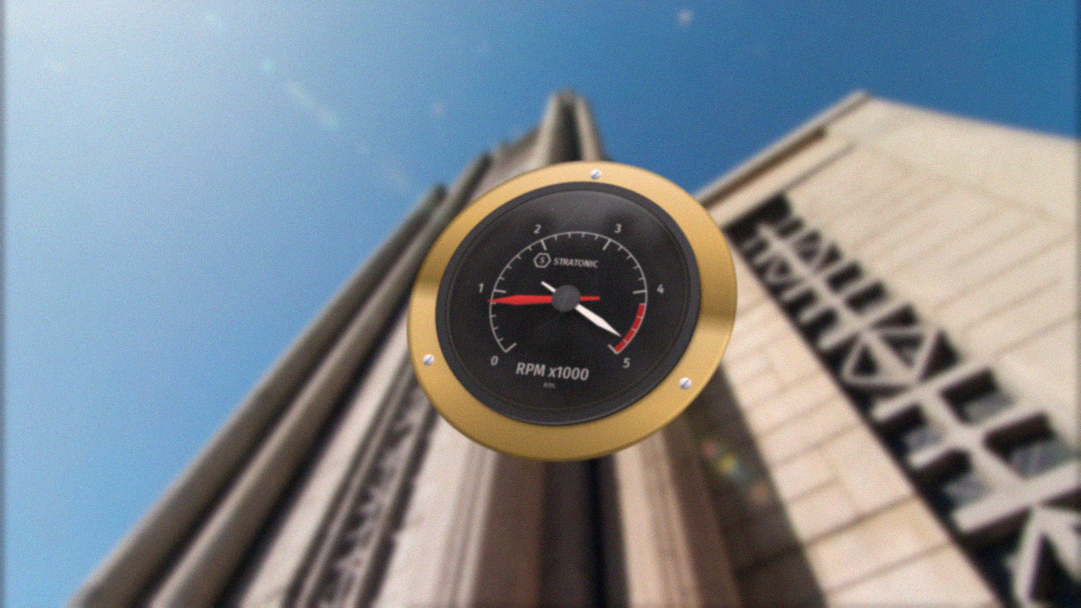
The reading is 800 rpm
